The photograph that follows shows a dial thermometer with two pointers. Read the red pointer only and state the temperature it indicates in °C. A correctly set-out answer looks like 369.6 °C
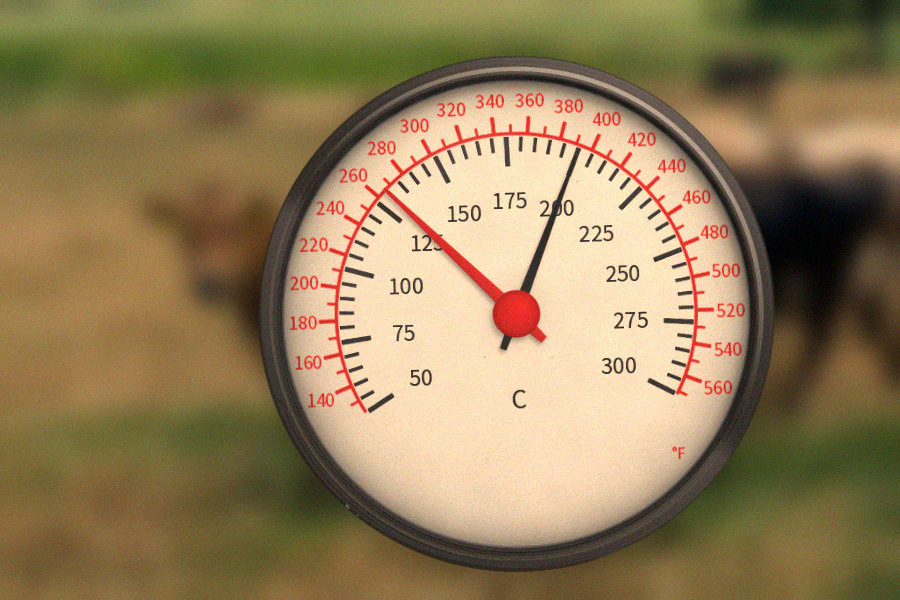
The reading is 130 °C
